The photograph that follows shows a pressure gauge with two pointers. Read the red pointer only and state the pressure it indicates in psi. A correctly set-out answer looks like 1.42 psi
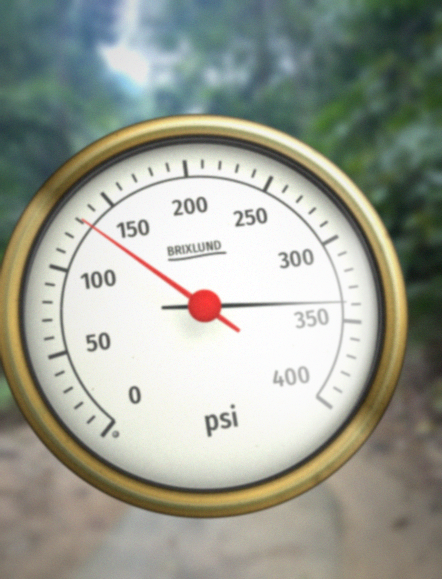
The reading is 130 psi
